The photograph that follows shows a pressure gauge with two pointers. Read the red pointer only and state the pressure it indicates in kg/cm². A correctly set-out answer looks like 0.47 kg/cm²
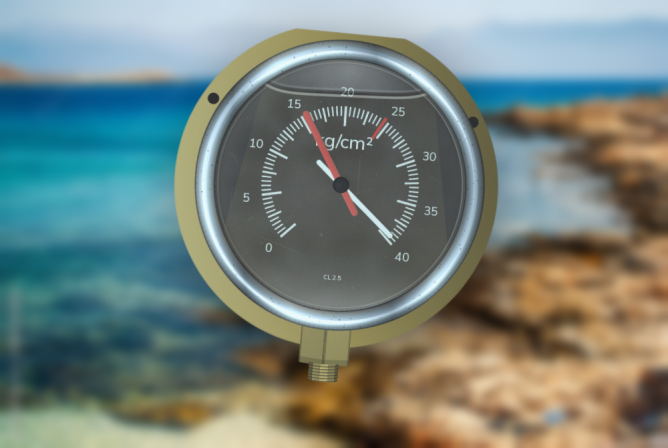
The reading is 15.5 kg/cm²
